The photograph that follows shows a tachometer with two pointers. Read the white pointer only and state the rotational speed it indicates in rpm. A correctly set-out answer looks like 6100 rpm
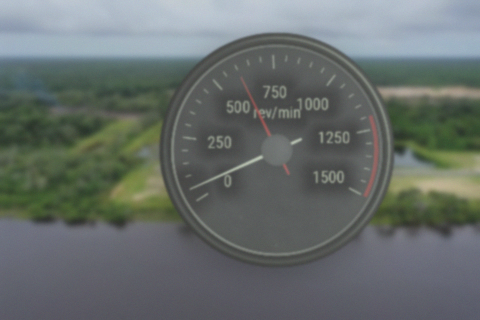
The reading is 50 rpm
